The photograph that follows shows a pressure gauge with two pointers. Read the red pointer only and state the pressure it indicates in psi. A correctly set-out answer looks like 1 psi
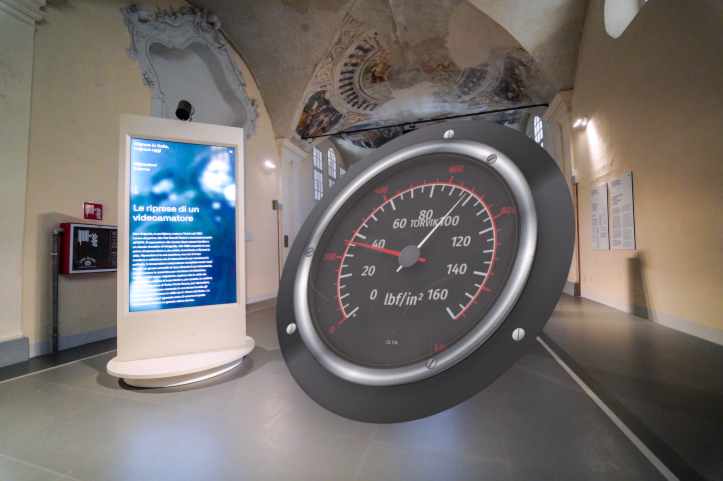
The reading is 35 psi
